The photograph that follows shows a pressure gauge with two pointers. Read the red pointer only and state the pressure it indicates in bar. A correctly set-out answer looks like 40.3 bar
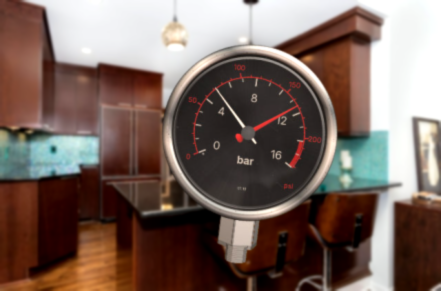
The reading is 11.5 bar
